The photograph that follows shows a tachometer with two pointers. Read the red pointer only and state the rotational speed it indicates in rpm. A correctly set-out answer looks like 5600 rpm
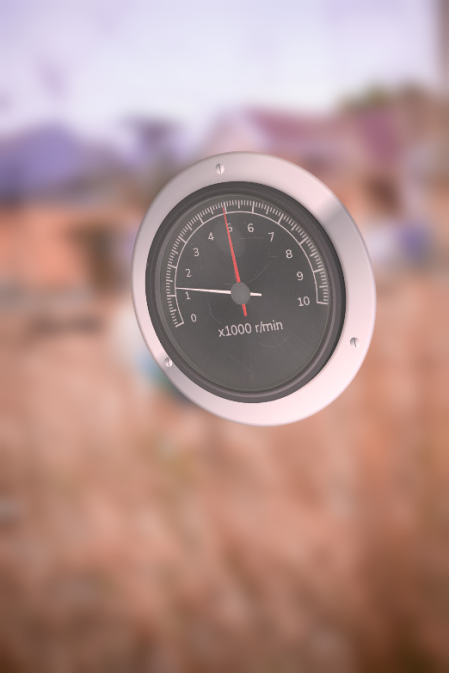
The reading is 5000 rpm
